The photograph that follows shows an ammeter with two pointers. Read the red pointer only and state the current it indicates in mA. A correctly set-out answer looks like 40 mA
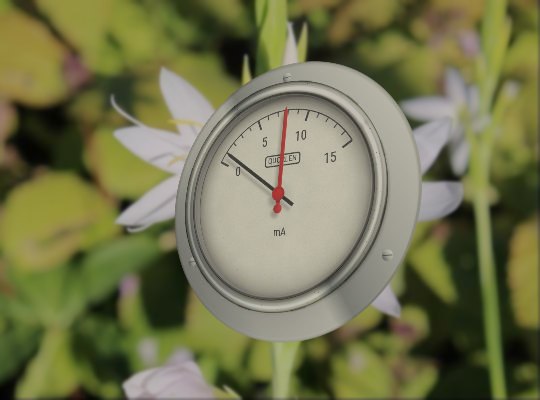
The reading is 8 mA
